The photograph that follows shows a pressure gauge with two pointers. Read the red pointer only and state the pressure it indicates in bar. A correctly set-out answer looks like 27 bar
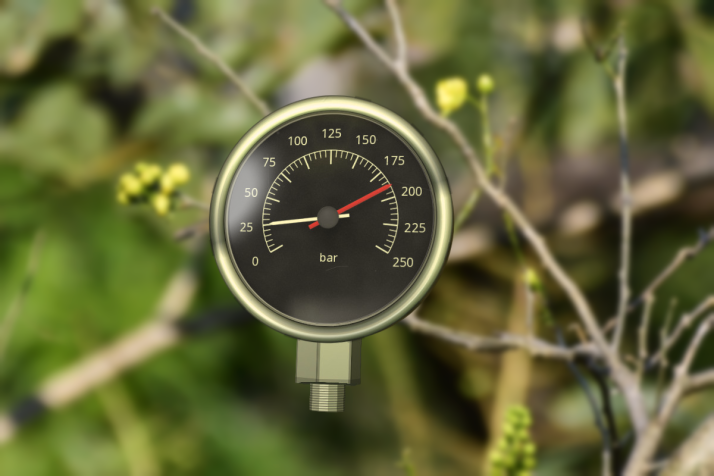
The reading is 190 bar
